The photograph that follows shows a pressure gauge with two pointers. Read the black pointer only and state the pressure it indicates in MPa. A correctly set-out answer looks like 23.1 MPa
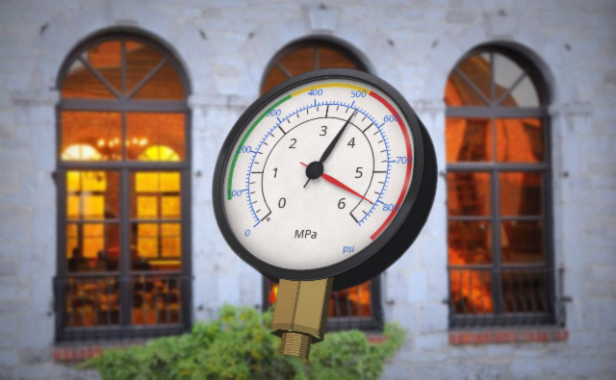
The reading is 3.6 MPa
